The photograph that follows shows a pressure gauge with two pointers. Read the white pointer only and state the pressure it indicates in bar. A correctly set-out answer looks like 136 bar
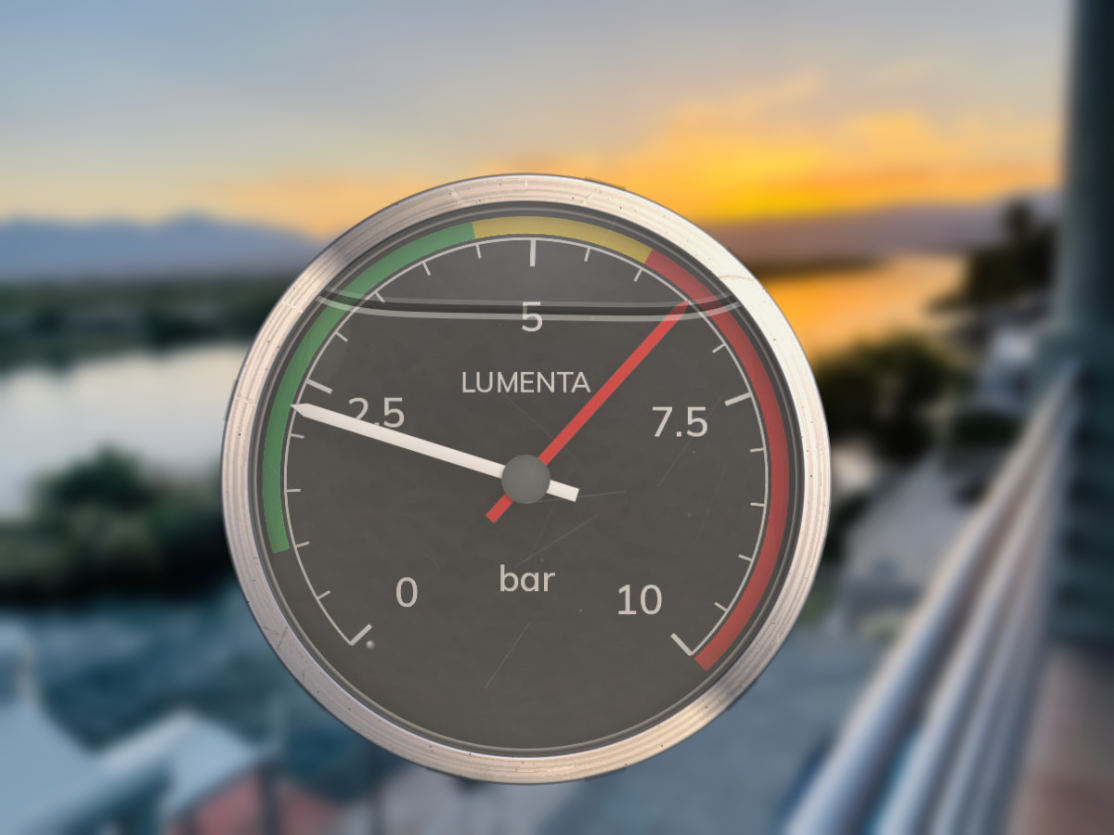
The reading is 2.25 bar
